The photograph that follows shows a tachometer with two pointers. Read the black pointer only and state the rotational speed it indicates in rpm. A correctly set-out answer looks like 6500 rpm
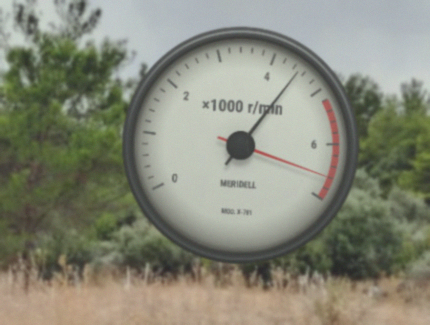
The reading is 4500 rpm
